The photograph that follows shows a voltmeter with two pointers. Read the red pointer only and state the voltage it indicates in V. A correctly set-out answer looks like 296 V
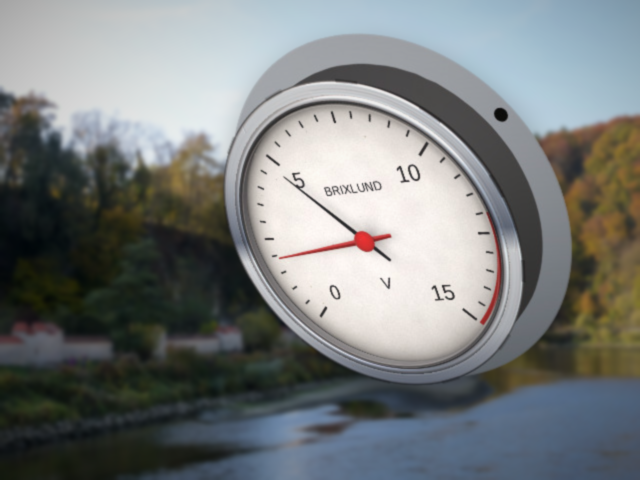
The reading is 2 V
